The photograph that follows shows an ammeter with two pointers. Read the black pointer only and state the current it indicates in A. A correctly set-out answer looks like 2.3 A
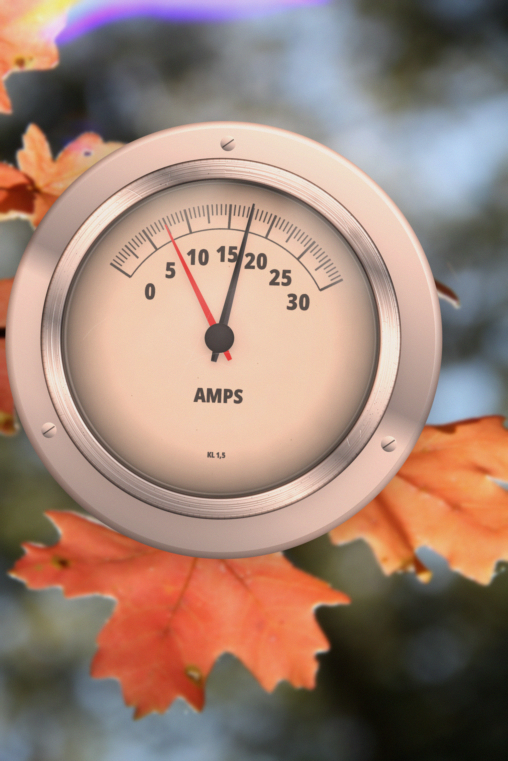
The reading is 17.5 A
